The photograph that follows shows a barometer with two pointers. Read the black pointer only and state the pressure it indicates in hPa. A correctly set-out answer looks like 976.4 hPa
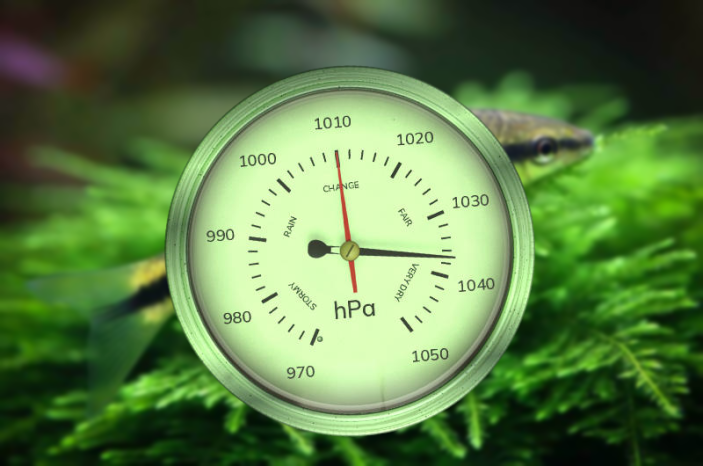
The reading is 1037 hPa
